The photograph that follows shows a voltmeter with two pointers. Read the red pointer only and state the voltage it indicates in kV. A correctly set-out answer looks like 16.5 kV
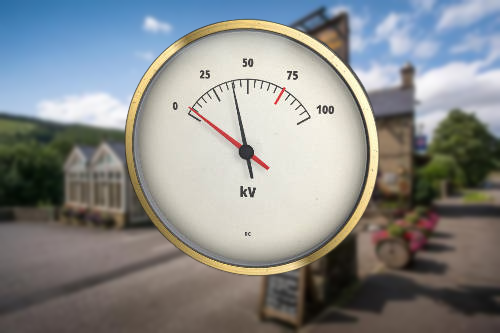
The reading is 5 kV
